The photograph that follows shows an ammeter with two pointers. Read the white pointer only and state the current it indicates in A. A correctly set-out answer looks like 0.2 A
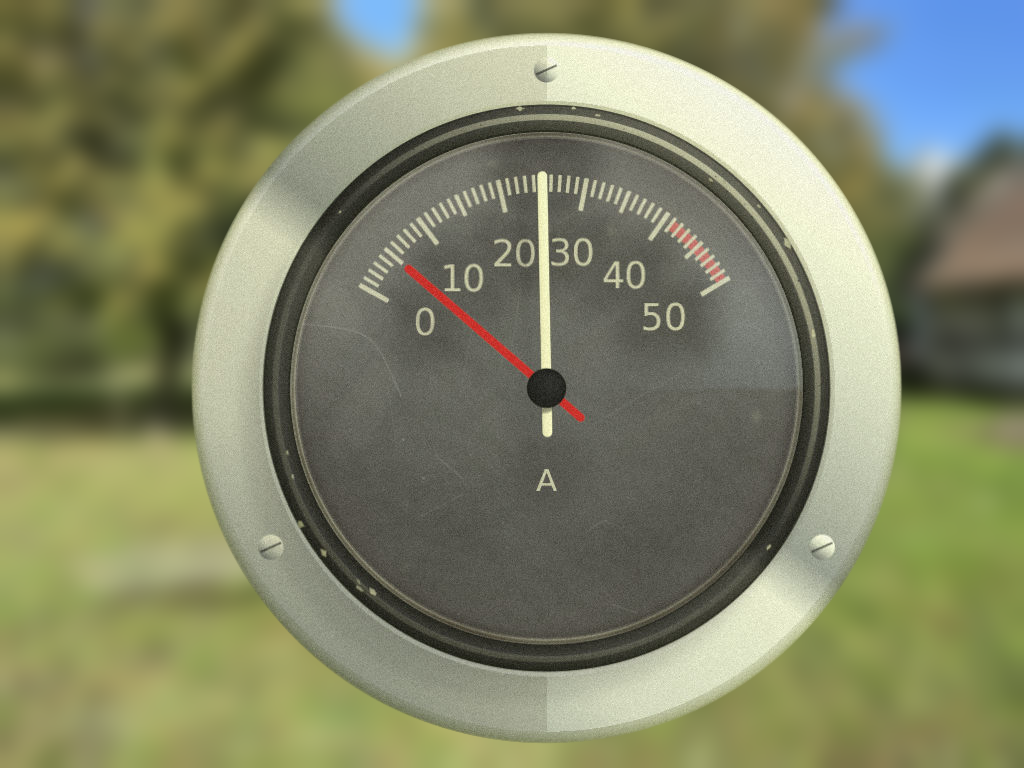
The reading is 25 A
